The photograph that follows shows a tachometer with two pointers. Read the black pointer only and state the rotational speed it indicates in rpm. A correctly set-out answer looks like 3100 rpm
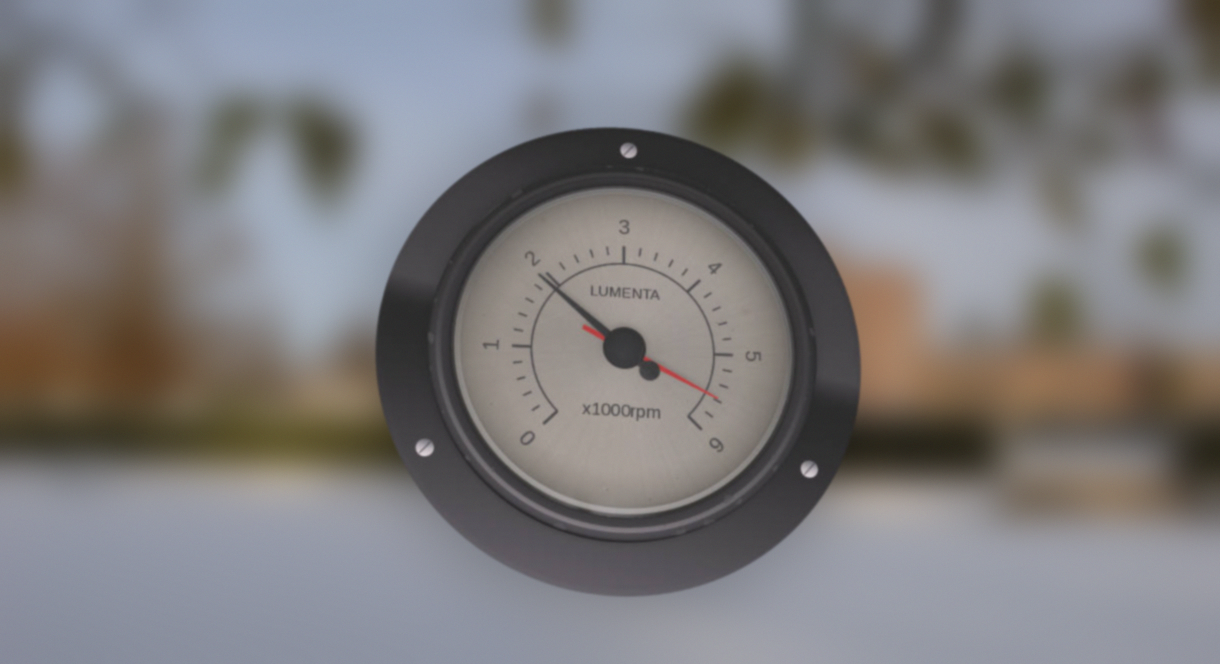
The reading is 1900 rpm
